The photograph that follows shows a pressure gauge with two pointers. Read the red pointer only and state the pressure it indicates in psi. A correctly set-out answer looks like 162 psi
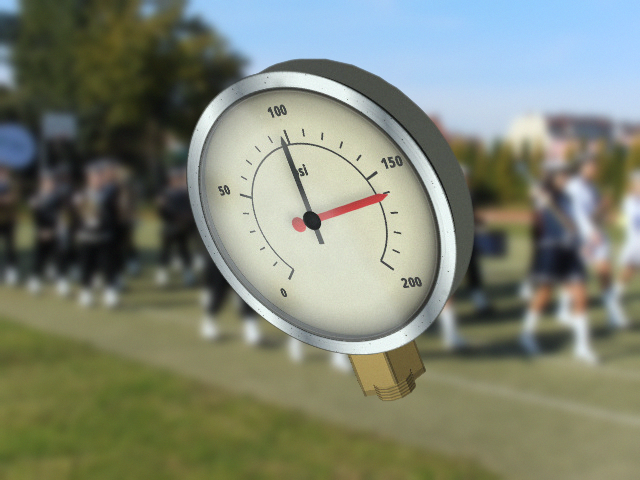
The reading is 160 psi
